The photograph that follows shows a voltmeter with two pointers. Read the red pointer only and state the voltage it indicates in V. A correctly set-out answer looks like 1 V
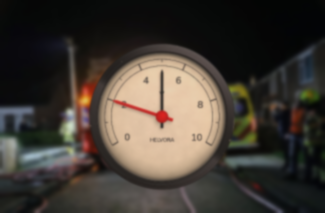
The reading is 2 V
